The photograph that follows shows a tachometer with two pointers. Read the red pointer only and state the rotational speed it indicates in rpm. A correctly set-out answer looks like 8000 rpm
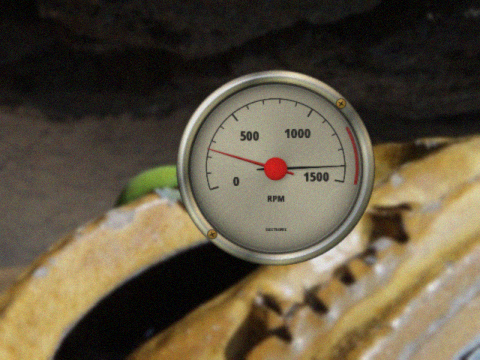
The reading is 250 rpm
